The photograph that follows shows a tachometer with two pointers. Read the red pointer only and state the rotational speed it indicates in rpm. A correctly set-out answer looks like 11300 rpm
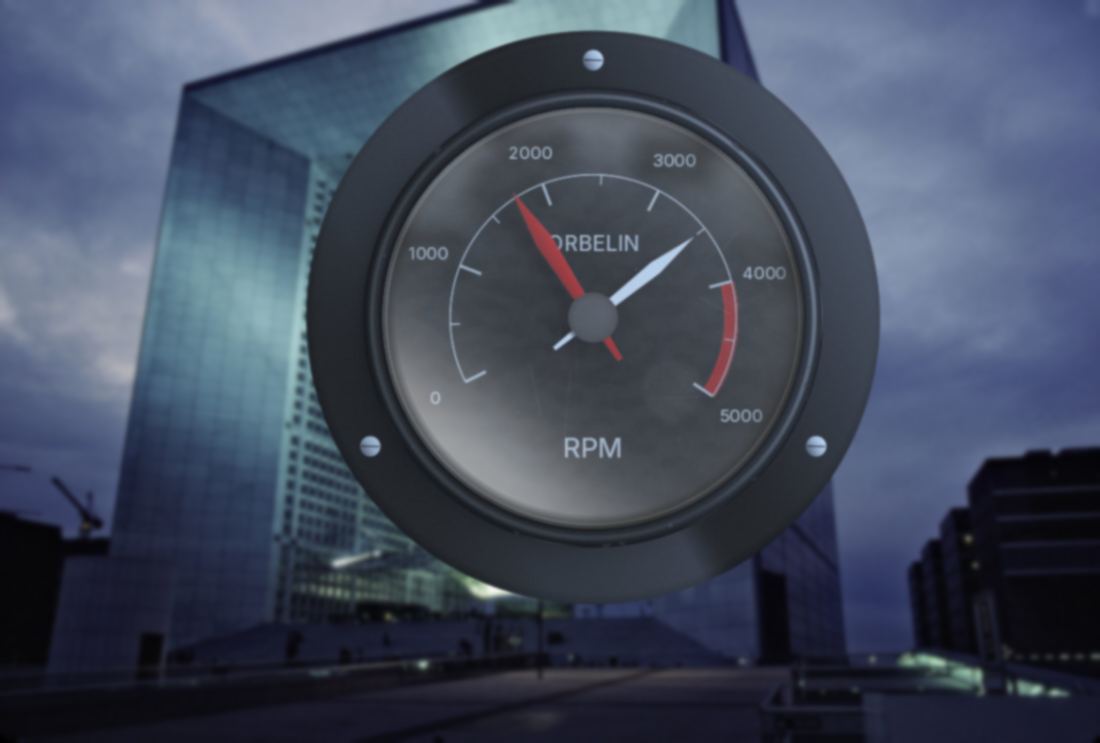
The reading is 1750 rpm
